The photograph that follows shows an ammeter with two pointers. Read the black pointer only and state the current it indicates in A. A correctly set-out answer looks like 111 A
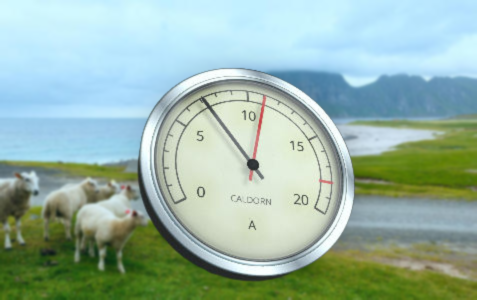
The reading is 7 A
